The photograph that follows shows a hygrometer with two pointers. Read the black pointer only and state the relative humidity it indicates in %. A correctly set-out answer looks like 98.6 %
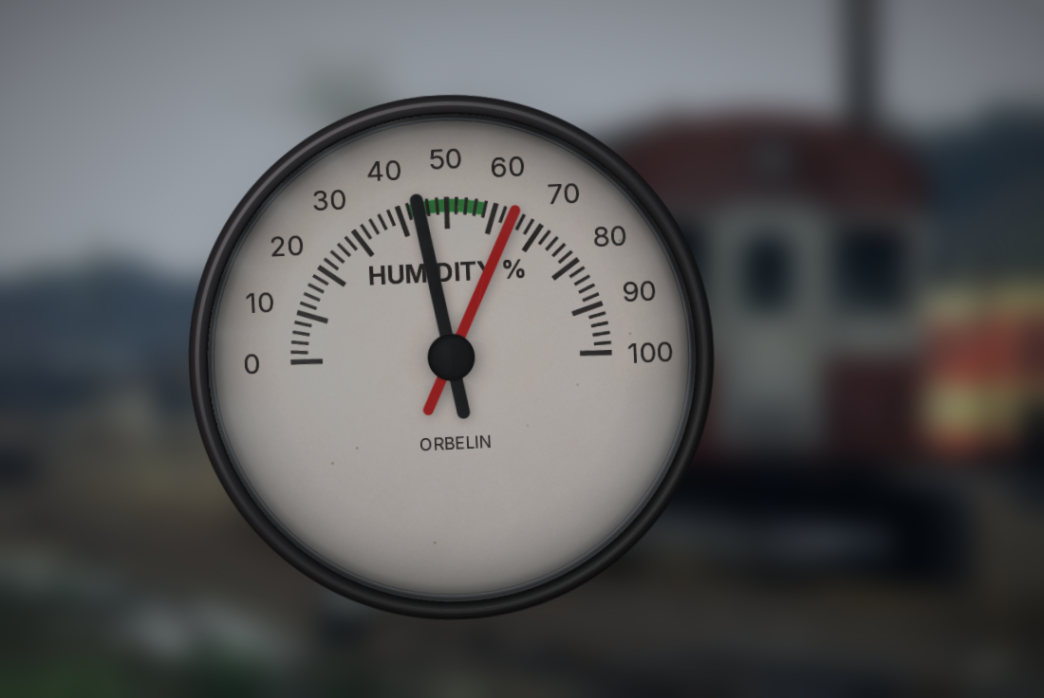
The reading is 44 %
